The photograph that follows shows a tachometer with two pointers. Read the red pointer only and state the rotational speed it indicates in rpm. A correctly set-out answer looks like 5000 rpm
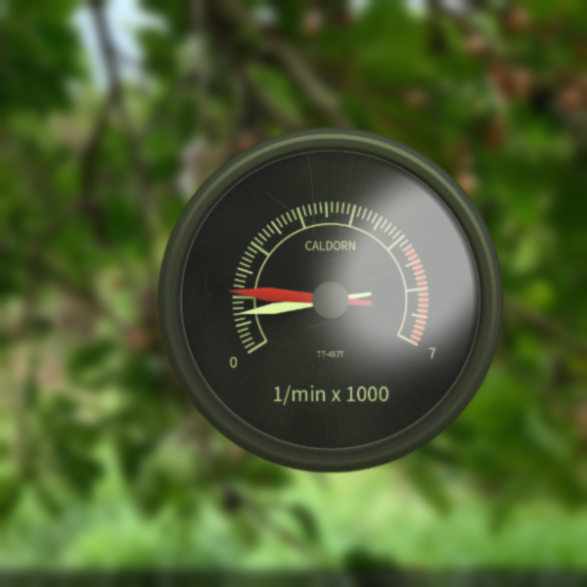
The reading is 1100 rpm
